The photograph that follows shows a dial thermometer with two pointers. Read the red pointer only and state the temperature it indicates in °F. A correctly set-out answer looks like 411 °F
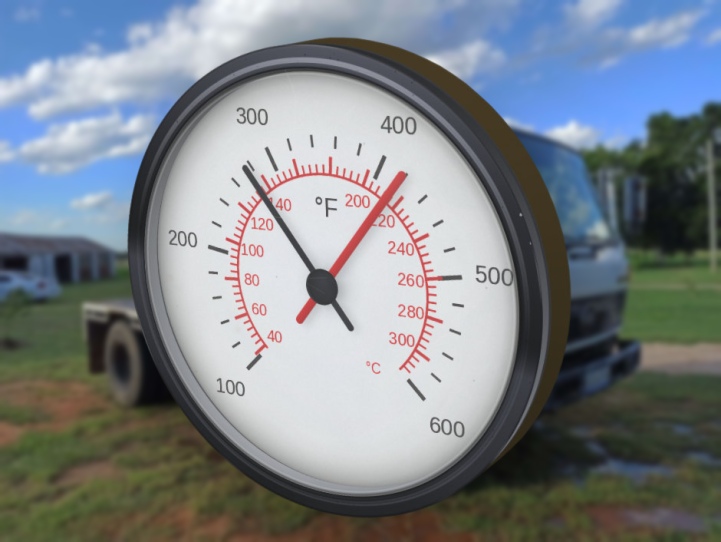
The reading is 420 °F
